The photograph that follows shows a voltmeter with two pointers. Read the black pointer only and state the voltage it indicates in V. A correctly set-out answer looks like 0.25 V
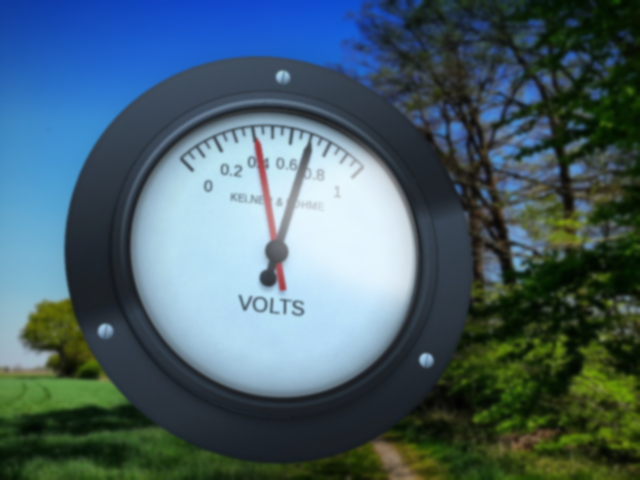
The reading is 0.7 V
